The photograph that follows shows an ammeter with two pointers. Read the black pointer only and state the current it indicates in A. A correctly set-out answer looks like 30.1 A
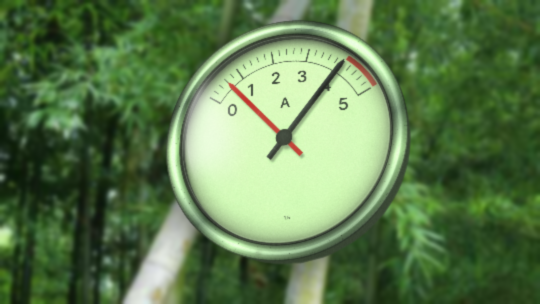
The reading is 4 A
